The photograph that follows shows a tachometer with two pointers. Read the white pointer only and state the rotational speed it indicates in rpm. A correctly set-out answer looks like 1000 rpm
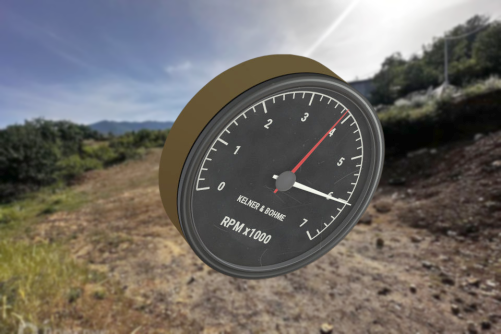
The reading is 6000 rpm
